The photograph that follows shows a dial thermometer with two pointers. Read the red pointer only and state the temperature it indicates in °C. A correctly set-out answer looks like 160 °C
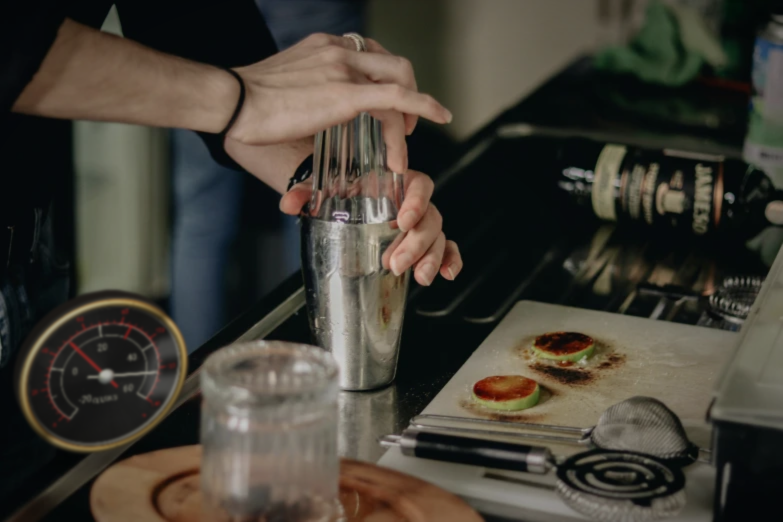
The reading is 10 °C
